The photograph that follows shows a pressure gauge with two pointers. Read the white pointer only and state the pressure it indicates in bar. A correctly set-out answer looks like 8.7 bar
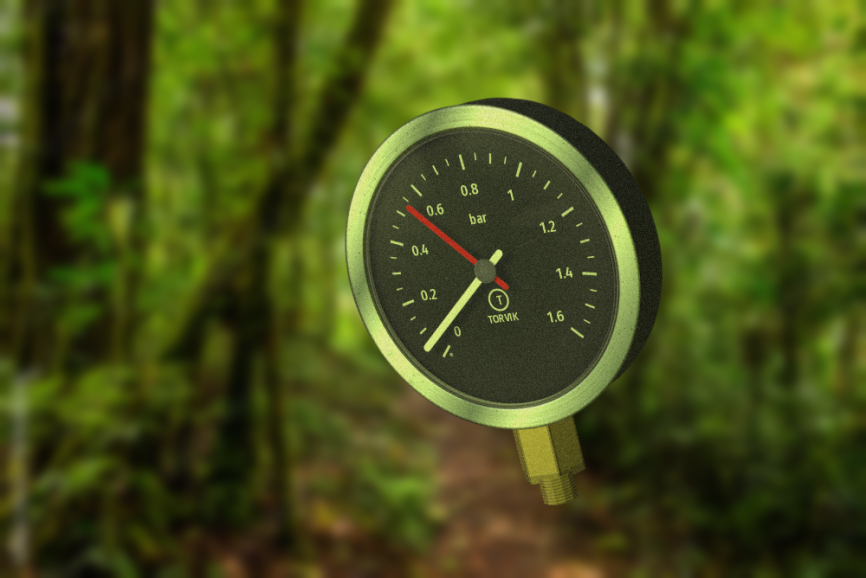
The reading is 0.05 bar
